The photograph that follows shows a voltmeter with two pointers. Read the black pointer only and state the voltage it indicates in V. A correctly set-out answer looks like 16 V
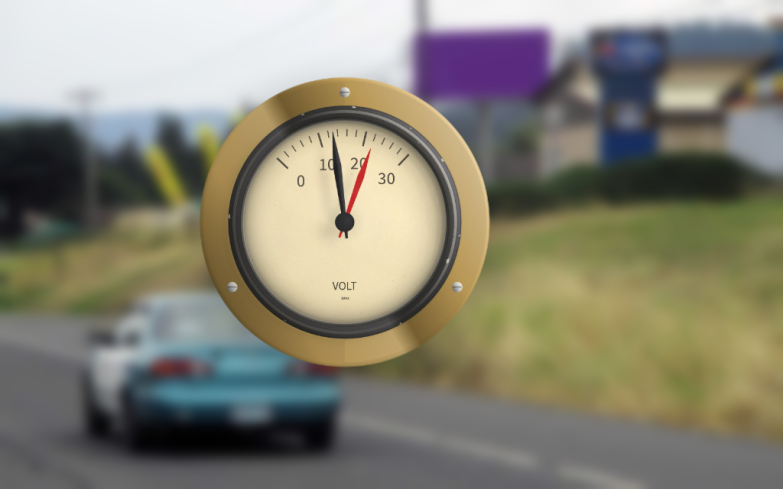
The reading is 13 V
